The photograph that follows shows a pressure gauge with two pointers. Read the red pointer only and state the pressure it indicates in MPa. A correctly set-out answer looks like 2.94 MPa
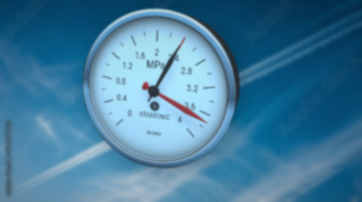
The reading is 3.7 MPa
